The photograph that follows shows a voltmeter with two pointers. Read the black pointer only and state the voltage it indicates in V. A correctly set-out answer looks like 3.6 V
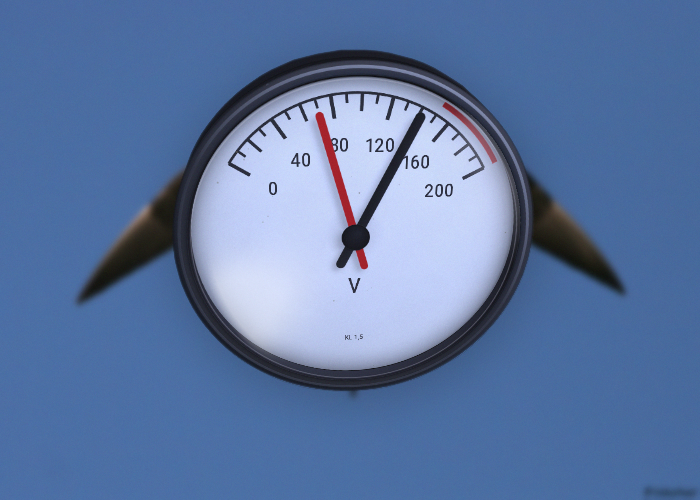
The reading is 140 V
